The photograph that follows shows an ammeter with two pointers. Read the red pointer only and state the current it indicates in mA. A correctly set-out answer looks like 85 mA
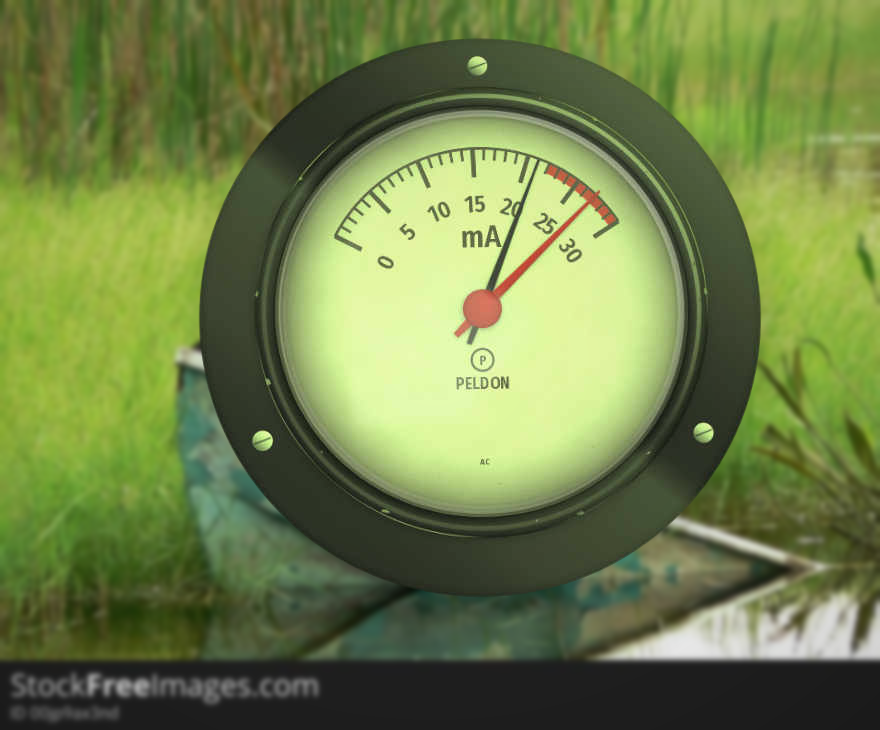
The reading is 27 mA
